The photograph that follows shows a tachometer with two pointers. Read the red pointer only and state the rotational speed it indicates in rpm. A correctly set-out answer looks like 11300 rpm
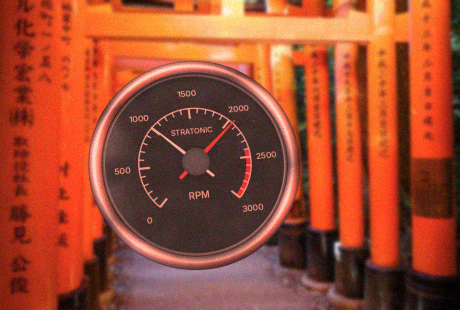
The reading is 2050 rpm
